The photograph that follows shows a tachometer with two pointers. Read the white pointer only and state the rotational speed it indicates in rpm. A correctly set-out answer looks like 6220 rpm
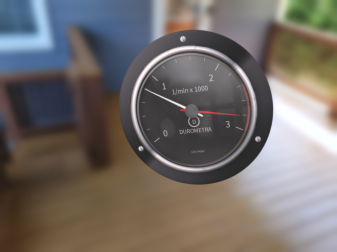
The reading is 800 rpm
